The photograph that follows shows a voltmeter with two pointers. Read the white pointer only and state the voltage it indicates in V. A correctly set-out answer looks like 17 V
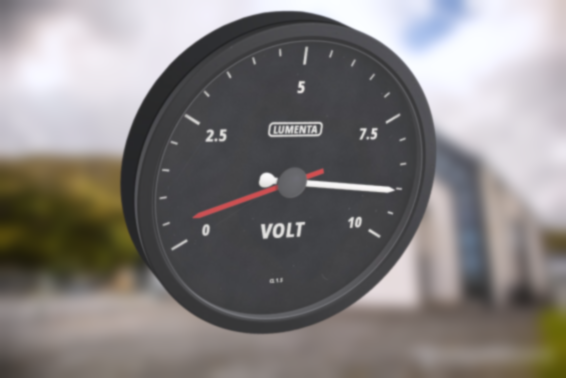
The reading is 9 V
